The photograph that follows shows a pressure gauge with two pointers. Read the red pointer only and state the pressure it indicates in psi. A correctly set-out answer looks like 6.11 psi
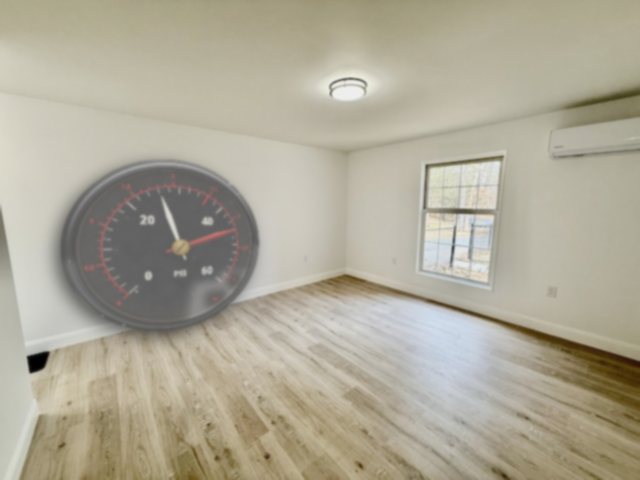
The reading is 46 psi
